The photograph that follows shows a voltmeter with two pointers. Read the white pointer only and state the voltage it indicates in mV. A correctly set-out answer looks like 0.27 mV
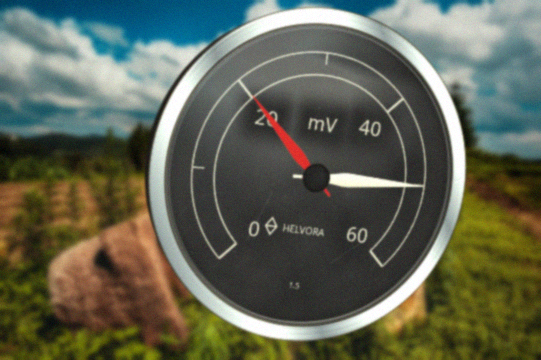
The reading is 50 mV
